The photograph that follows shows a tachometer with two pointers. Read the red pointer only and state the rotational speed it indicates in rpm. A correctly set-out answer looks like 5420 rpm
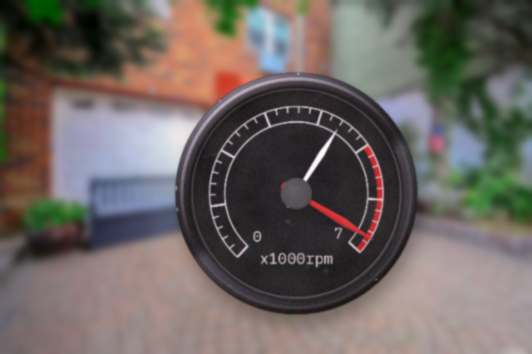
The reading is 6700 rpm
